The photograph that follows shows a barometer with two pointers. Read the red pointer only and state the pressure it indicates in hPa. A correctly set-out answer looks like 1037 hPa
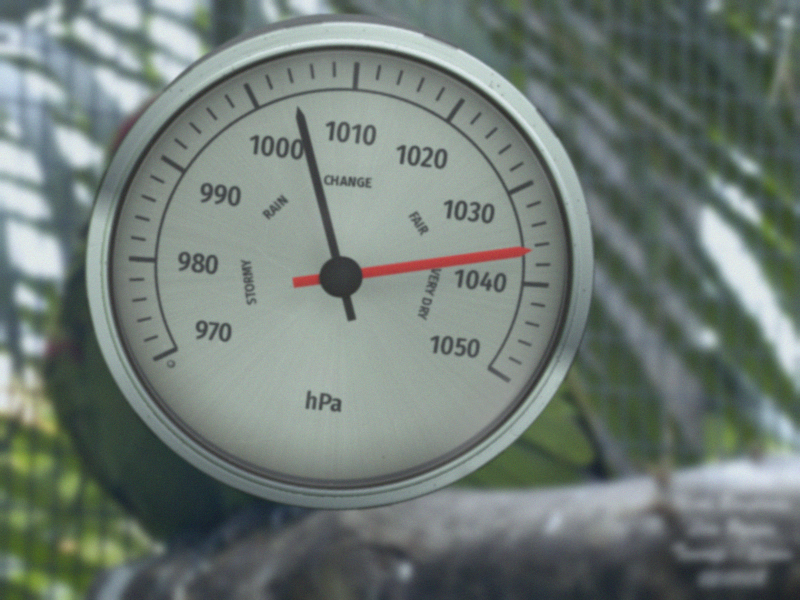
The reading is 1036 hPa
